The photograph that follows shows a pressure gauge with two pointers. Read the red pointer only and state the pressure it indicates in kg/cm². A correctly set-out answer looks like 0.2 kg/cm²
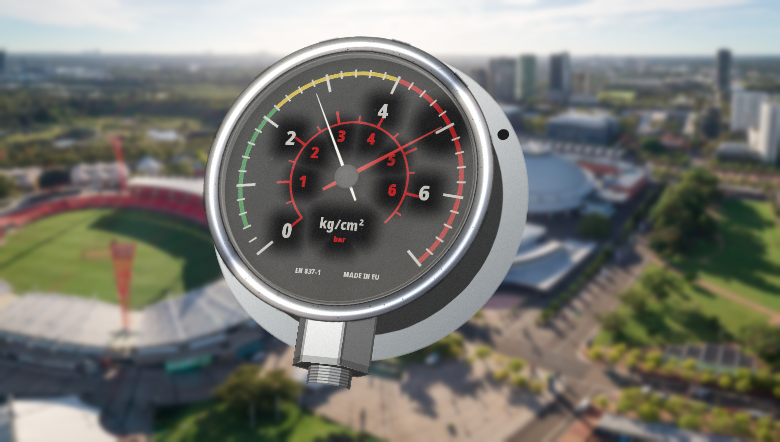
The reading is 5 kg/cm²
